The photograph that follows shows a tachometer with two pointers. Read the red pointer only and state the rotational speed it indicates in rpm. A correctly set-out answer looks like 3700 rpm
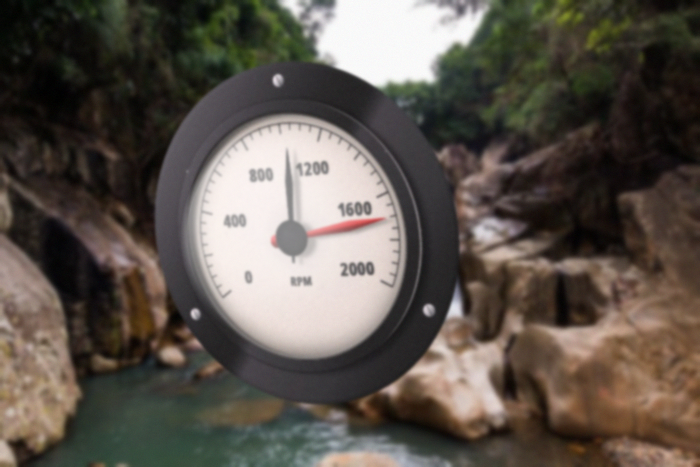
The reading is 1700 rpm
